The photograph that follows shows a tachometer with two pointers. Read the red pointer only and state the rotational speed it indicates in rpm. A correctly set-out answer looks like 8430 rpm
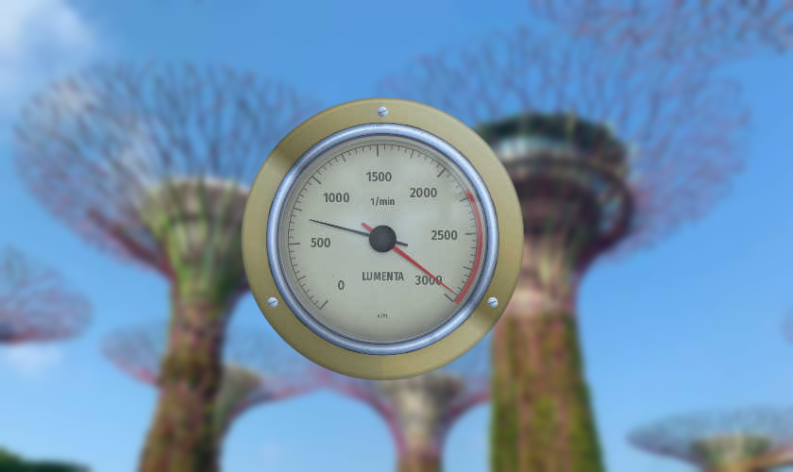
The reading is 2950 rpm
